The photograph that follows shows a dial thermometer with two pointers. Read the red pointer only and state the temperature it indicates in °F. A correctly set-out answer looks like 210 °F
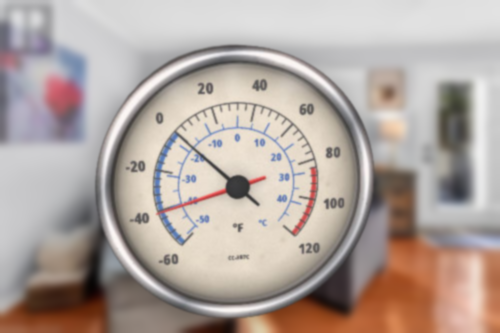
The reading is -40 °F
